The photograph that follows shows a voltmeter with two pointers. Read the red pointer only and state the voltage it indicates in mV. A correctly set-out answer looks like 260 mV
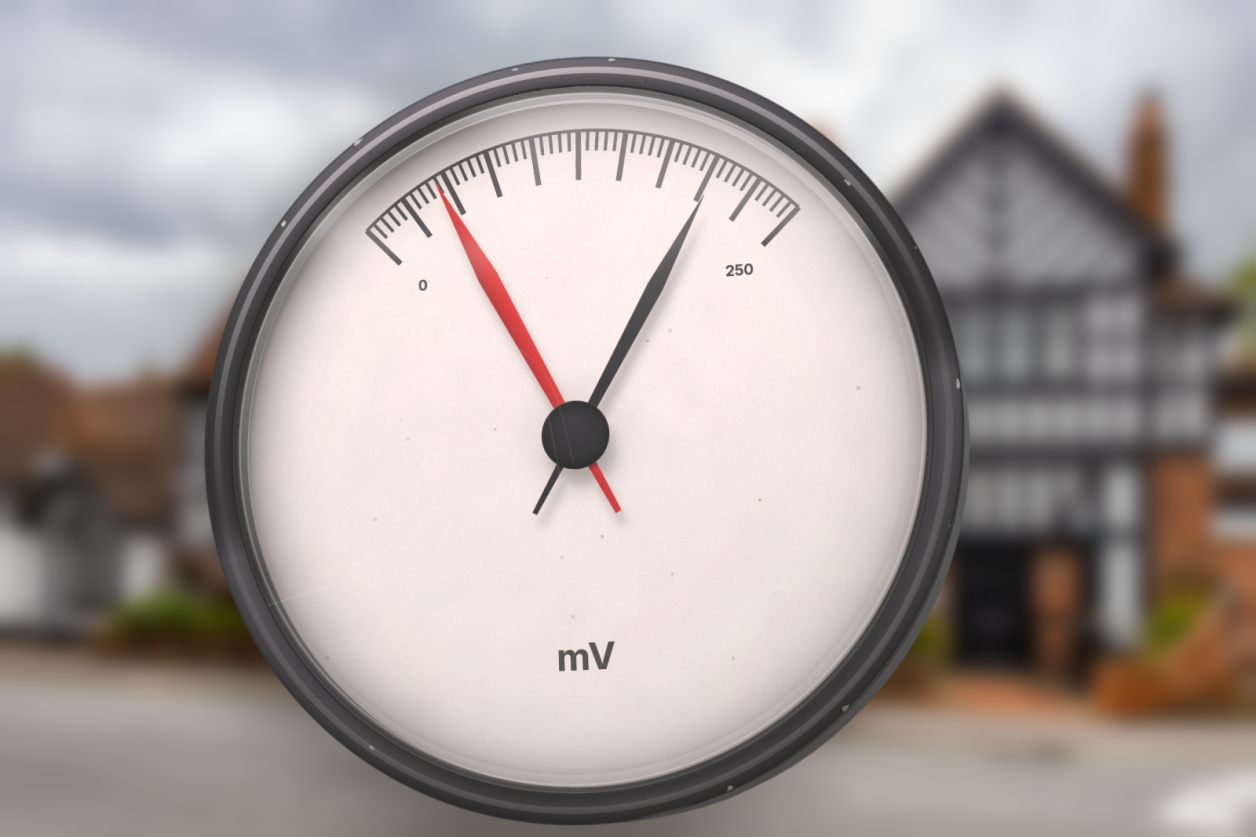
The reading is 45 mV
